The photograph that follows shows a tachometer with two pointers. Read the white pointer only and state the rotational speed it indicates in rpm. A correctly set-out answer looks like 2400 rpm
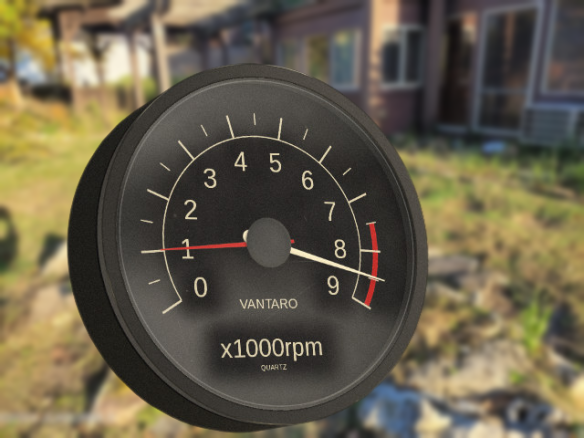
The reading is 8500 rpm
